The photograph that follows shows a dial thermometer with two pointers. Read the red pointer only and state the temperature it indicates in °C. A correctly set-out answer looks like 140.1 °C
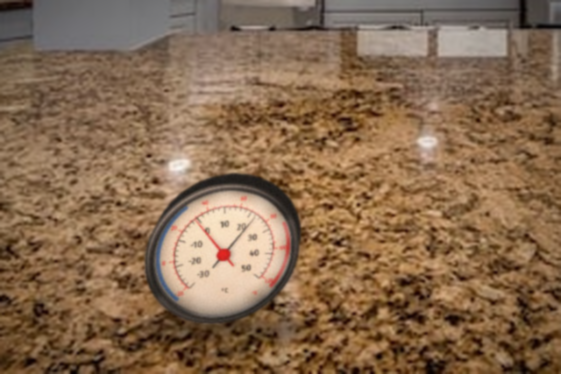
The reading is 0 °C
